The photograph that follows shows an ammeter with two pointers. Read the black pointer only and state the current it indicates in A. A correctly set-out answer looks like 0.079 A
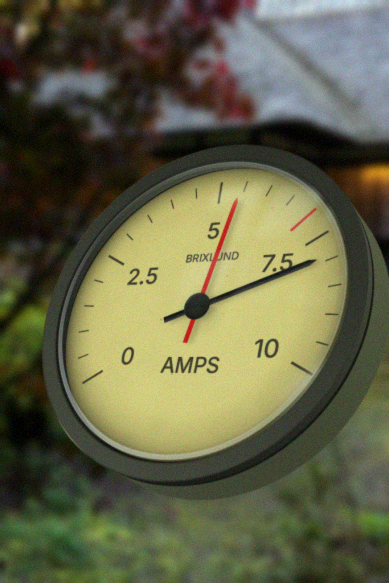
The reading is 8 A
